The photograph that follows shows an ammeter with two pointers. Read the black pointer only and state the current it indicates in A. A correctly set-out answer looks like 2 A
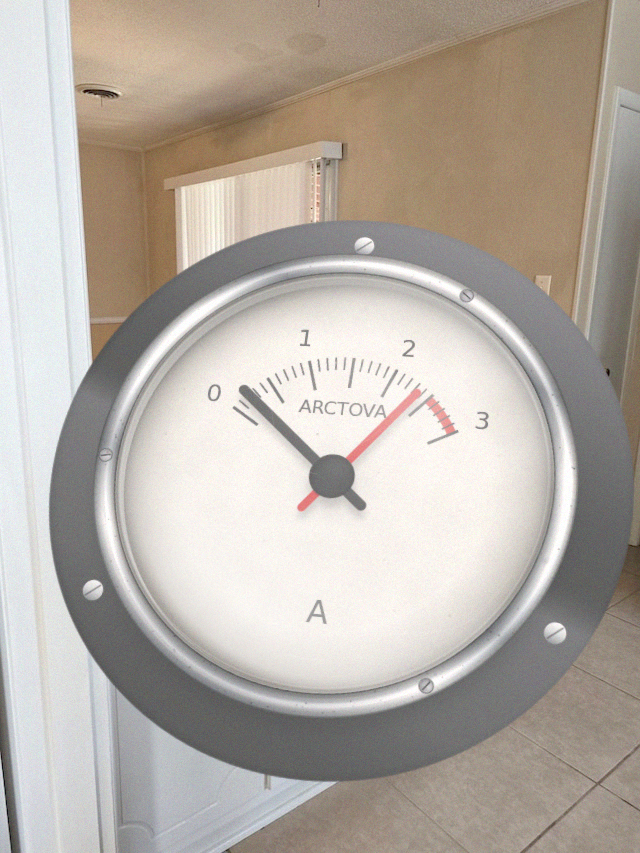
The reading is 0.2 A
